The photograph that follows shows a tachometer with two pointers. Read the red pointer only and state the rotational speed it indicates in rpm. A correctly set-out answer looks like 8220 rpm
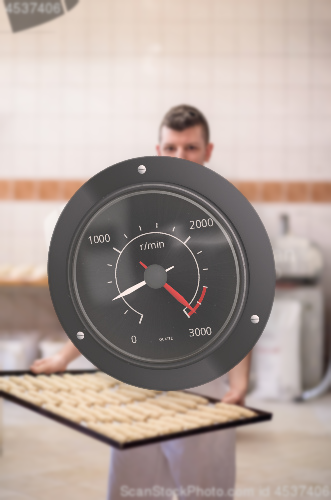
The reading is 2900 rpm
